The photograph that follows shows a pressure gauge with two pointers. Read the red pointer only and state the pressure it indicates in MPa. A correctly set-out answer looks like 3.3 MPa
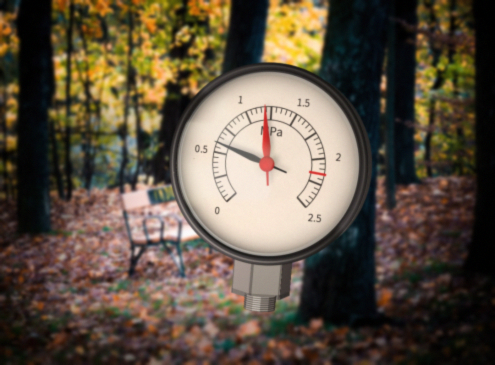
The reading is 1.2 MPa
